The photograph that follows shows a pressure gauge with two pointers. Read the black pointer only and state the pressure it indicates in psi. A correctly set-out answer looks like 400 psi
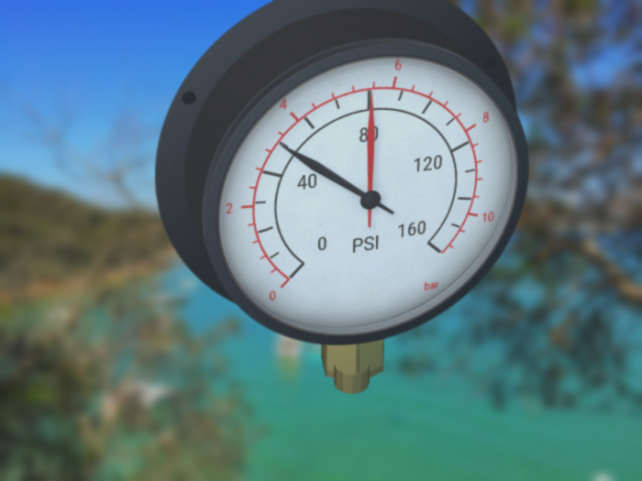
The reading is 50 psi
